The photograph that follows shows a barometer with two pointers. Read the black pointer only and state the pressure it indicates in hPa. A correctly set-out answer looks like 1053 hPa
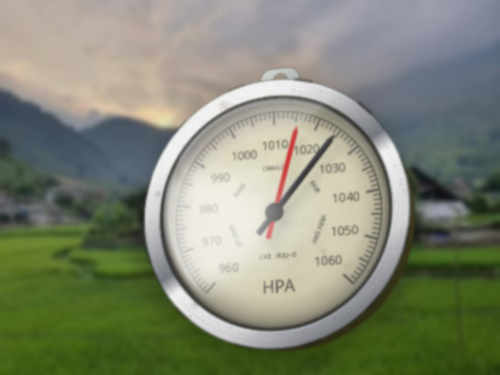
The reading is 1025 hPa
